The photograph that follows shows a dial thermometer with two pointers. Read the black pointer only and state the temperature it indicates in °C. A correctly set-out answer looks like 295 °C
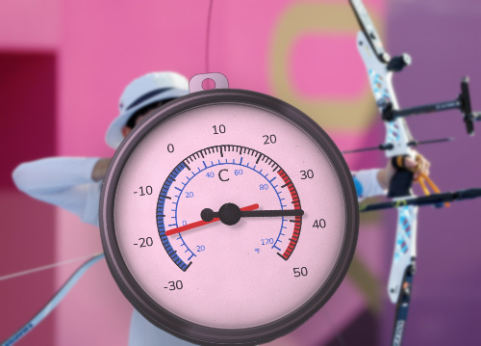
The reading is 38 °C
